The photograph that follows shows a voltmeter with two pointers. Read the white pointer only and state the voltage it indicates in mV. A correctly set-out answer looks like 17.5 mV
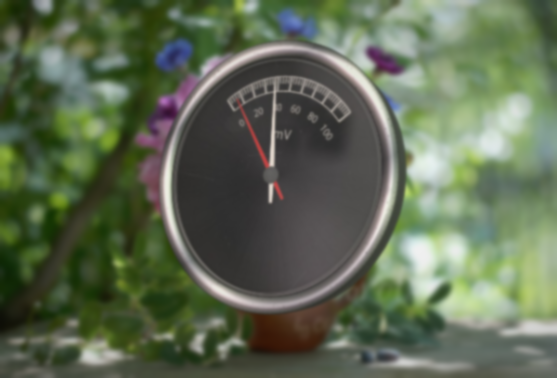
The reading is 40 mV
